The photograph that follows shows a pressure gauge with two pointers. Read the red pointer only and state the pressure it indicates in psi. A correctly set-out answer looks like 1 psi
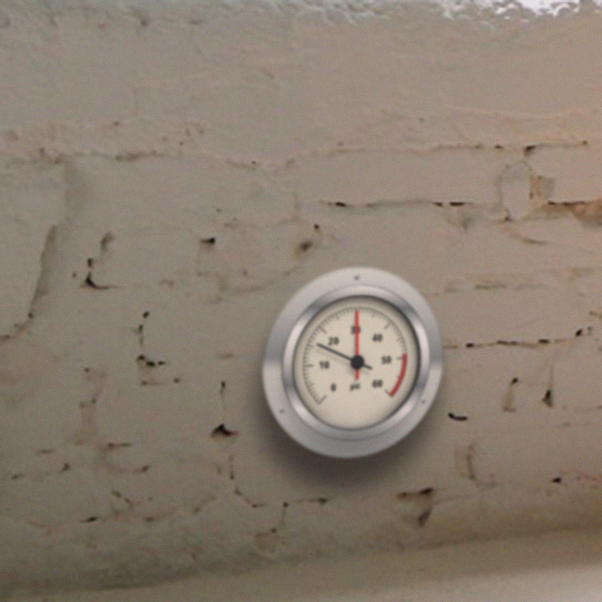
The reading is 30 psi
